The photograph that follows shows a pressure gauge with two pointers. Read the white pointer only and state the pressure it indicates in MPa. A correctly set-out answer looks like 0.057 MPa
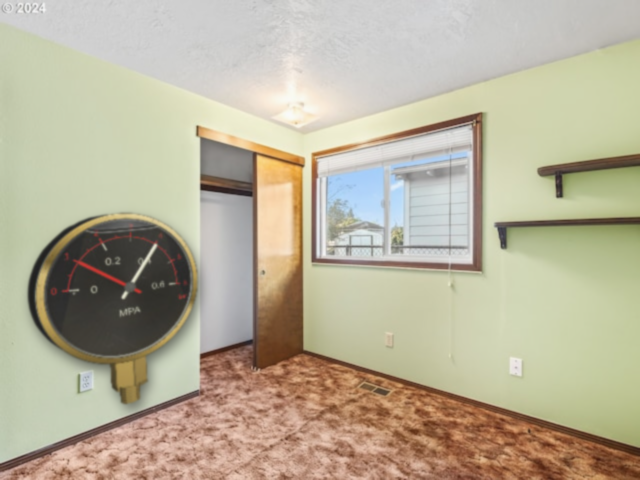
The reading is 0.4 MPa
